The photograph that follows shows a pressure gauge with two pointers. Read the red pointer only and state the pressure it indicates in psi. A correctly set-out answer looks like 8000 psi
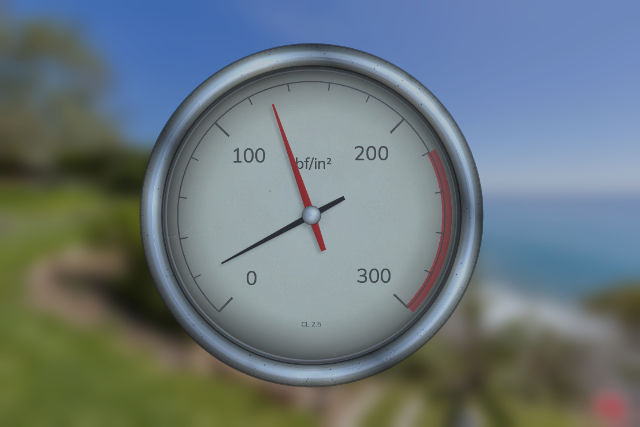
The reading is 130 psi
